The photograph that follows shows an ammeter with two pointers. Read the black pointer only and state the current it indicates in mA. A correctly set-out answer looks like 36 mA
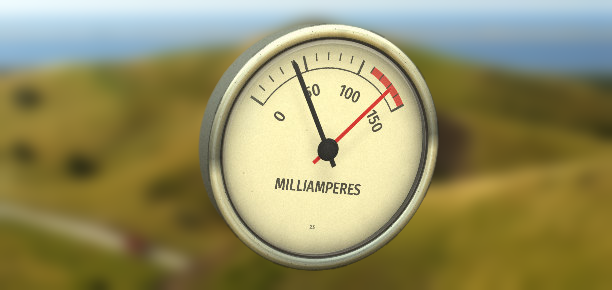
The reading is 40 mA
